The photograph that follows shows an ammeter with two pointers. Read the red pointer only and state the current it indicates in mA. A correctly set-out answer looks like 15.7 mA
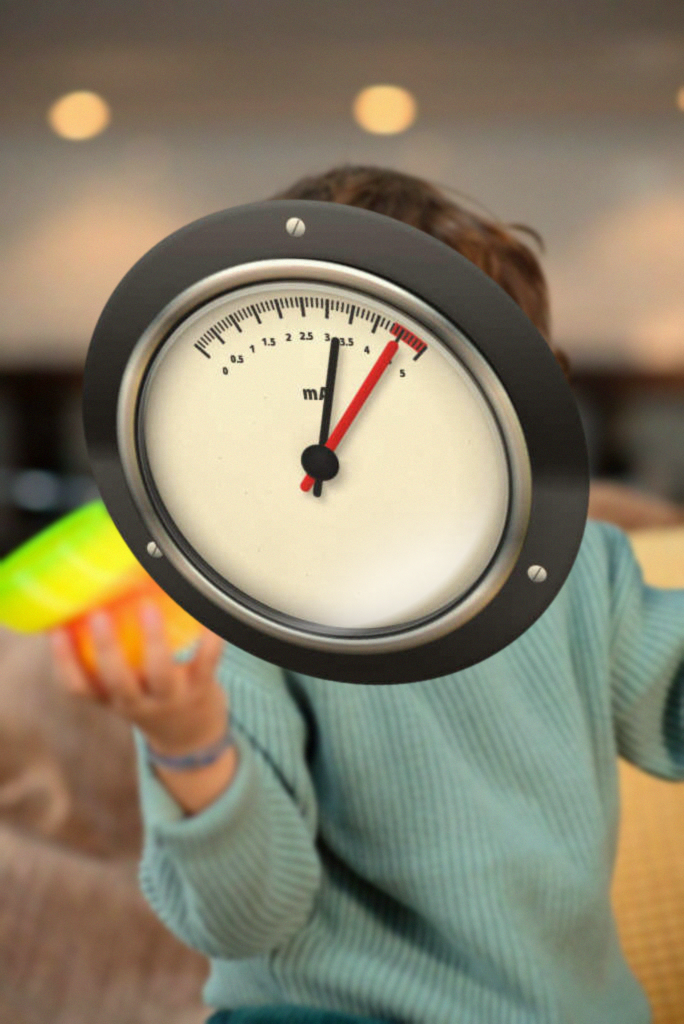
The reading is 4.5 mA
